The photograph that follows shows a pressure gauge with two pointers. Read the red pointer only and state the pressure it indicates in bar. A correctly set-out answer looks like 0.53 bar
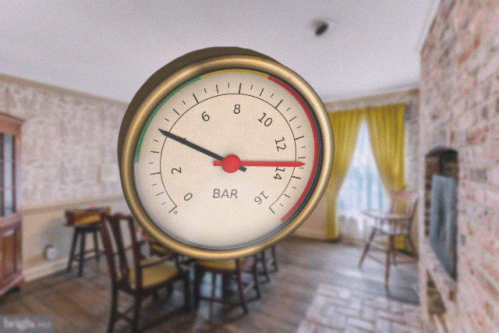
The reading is 13.25 bar
